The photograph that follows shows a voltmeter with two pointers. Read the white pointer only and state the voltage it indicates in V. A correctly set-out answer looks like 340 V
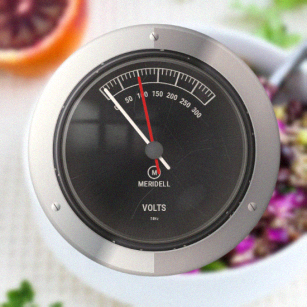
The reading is 10 V
